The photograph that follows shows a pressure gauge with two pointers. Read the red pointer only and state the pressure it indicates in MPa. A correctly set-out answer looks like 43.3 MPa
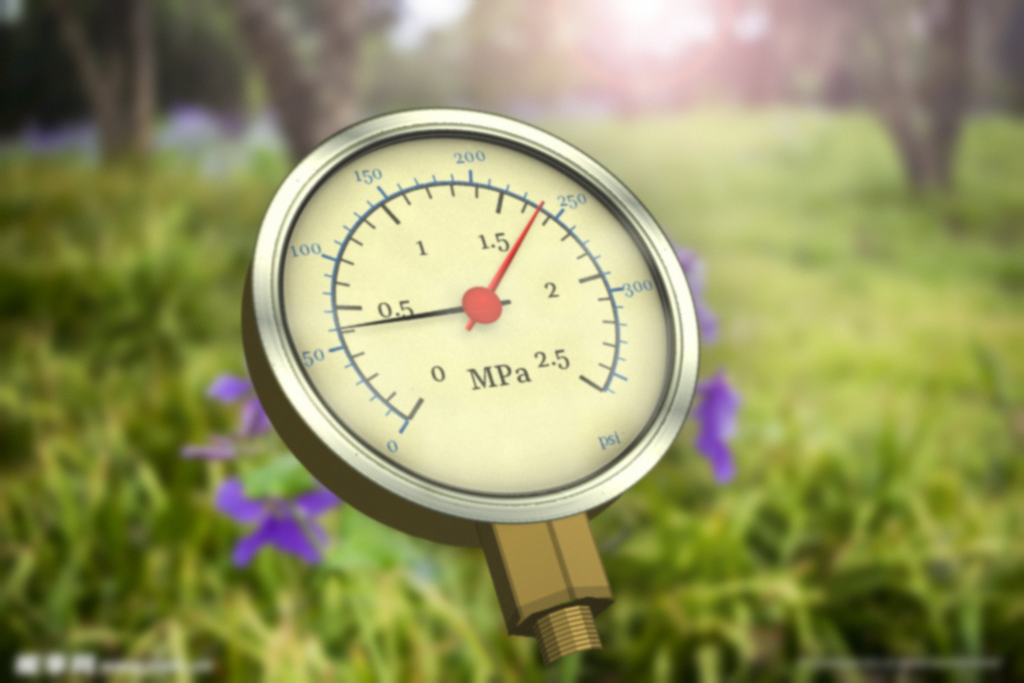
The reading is 1.65 MPa
